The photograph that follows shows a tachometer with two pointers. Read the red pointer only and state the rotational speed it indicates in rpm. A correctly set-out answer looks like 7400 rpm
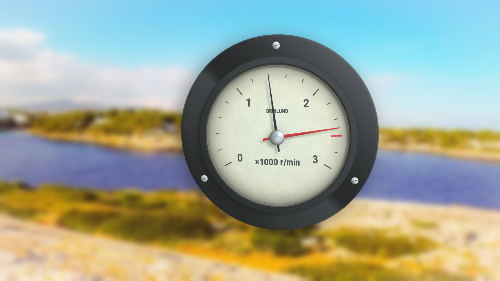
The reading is 2500 rpm
